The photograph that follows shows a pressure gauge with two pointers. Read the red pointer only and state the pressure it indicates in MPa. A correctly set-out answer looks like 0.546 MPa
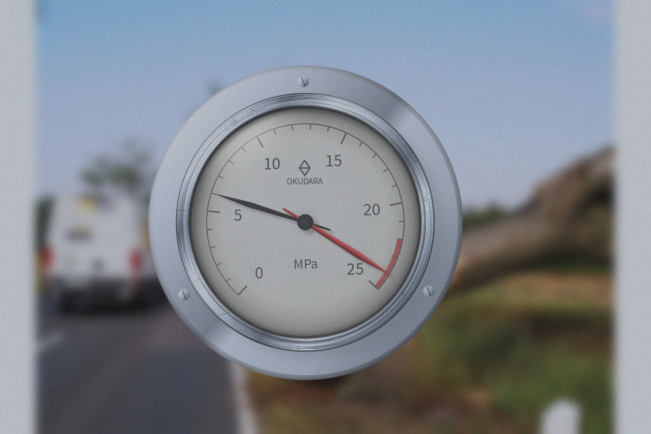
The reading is 24 MPa
